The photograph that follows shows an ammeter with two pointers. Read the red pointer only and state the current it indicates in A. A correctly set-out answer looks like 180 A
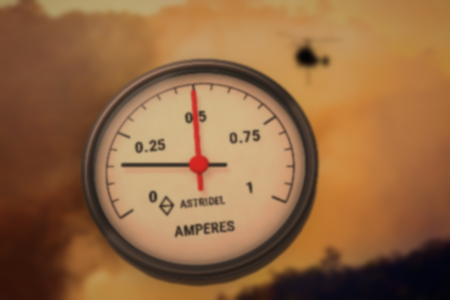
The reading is 0.5 A
